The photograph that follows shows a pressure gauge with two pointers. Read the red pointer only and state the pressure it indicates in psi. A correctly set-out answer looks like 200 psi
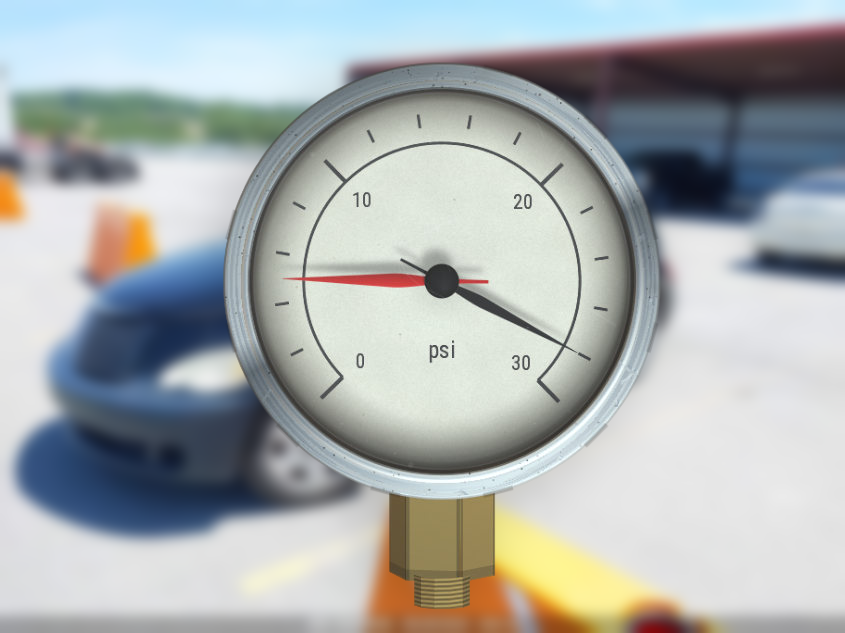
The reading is 5 psi
